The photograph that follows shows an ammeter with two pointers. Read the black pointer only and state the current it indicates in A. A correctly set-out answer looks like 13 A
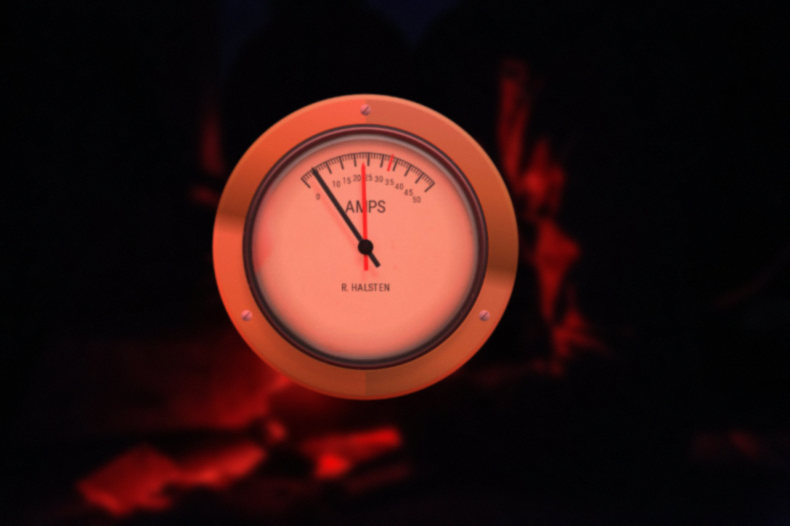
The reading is 5 A
